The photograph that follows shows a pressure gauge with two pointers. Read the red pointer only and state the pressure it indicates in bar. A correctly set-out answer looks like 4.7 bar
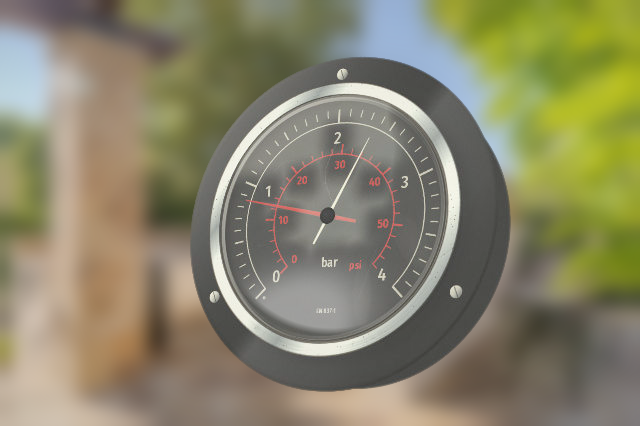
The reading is 0.85 bar
